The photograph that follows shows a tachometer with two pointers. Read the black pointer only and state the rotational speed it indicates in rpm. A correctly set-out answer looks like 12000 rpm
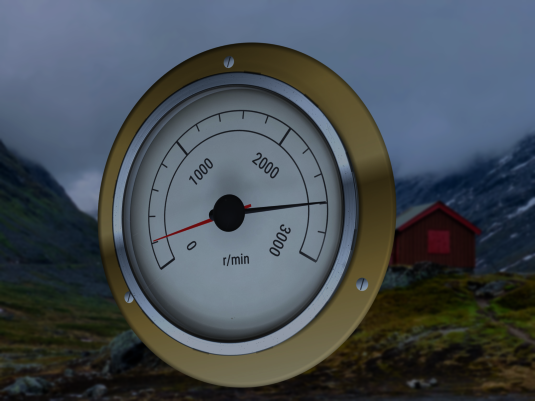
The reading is 2600 rpm
